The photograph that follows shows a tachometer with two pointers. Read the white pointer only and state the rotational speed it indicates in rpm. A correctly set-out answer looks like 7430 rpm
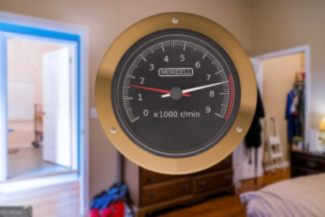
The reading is 7500 rpm
